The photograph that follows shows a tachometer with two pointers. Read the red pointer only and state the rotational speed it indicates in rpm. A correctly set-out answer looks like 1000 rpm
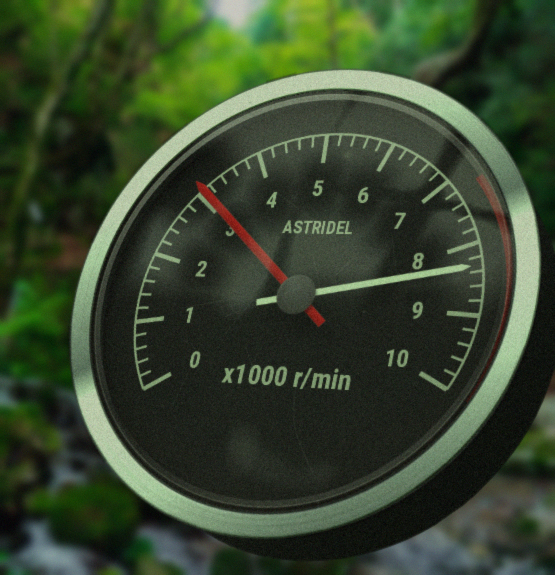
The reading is 3100 rpm
